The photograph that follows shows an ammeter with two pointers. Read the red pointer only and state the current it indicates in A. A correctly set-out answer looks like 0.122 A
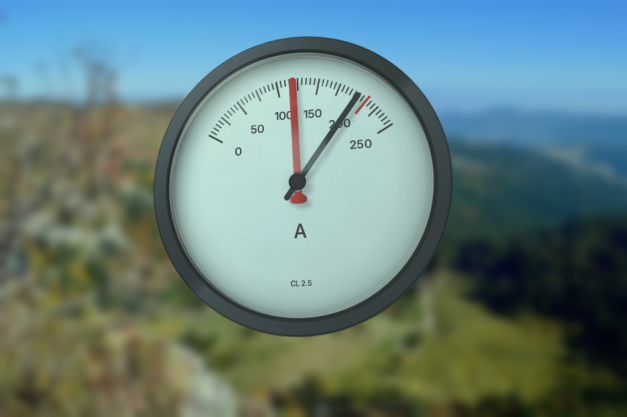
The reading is 120 A
